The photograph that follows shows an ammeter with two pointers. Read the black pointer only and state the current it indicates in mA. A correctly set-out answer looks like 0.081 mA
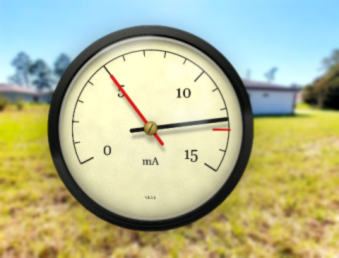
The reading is 12.5 mA
